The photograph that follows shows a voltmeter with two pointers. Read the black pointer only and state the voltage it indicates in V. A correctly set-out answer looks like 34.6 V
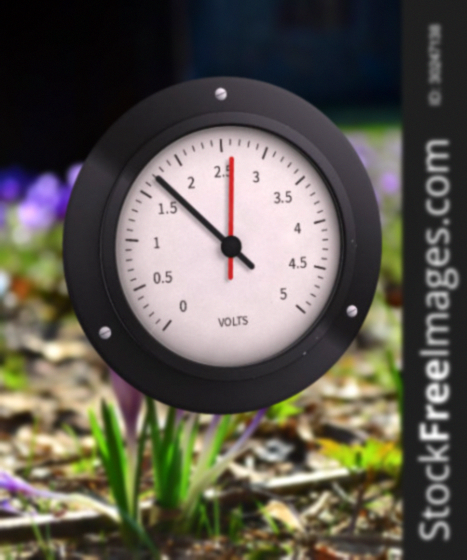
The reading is 1.7 V
